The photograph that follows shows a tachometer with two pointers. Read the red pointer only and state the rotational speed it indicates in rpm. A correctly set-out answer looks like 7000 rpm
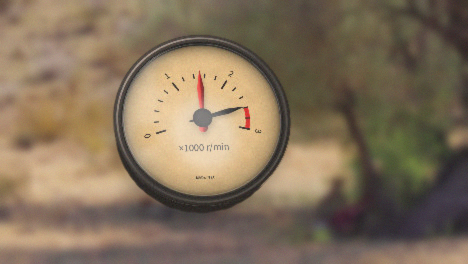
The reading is 1500 rpm
